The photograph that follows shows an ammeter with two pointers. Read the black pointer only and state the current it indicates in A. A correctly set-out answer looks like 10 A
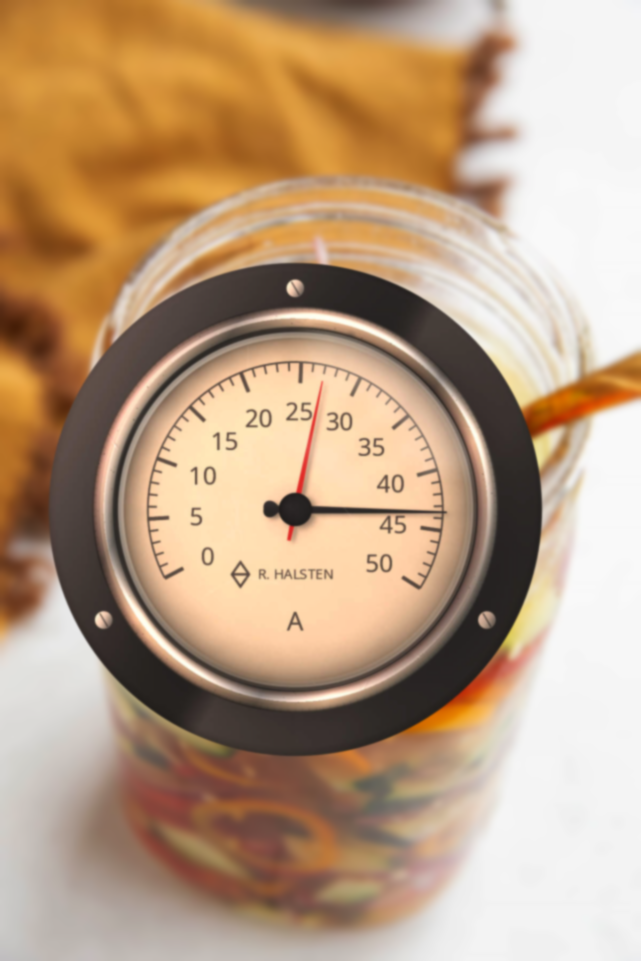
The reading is 43.5 A
